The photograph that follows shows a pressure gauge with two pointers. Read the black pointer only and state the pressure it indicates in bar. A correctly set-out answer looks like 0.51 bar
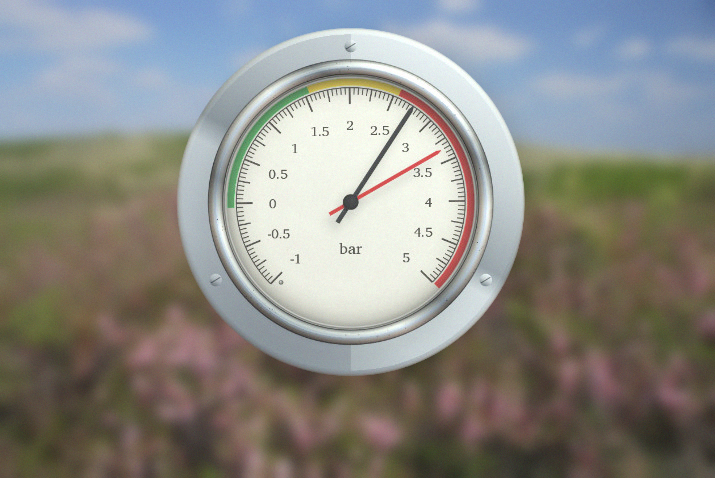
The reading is 2.75 bar
